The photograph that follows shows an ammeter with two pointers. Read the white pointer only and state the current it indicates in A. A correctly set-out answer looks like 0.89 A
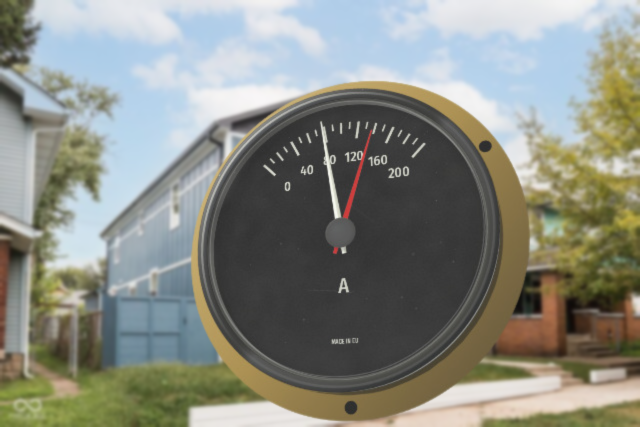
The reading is 80 A
